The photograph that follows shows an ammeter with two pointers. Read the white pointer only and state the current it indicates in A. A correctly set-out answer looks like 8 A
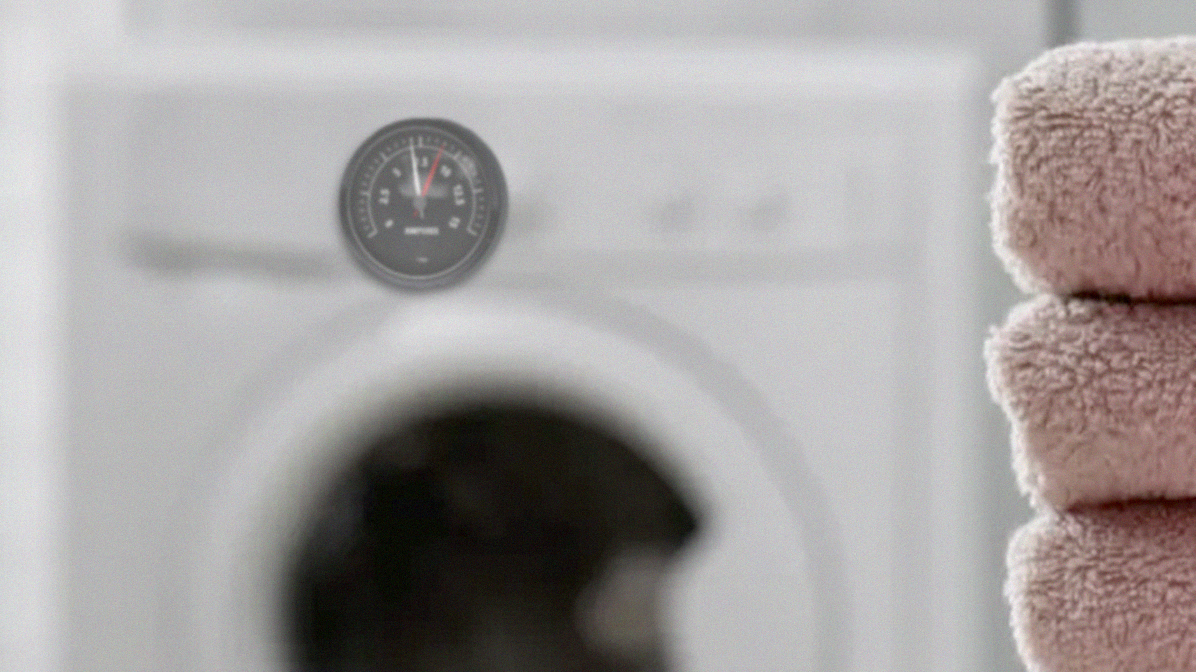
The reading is 7 A
